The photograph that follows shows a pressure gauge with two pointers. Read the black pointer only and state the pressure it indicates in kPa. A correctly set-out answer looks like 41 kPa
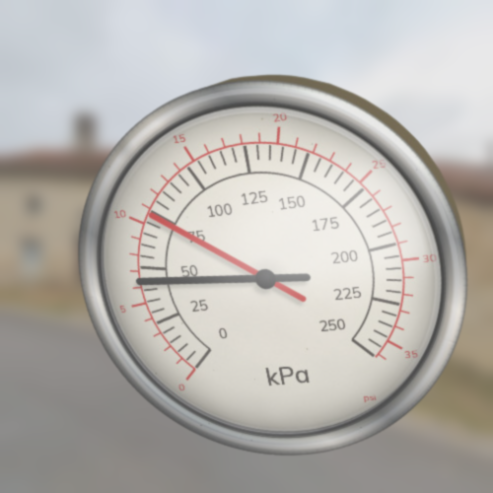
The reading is 45 kPa
